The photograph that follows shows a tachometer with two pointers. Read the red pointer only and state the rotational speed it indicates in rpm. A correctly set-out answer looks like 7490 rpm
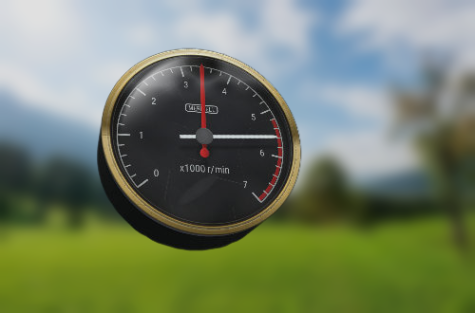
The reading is 3400 rpm
